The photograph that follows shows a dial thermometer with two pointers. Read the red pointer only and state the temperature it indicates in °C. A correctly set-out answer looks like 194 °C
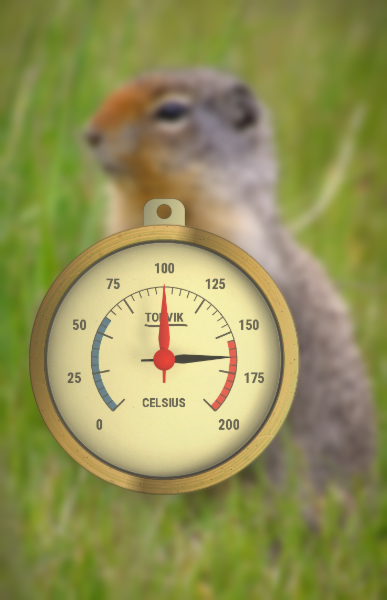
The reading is 100 °C
